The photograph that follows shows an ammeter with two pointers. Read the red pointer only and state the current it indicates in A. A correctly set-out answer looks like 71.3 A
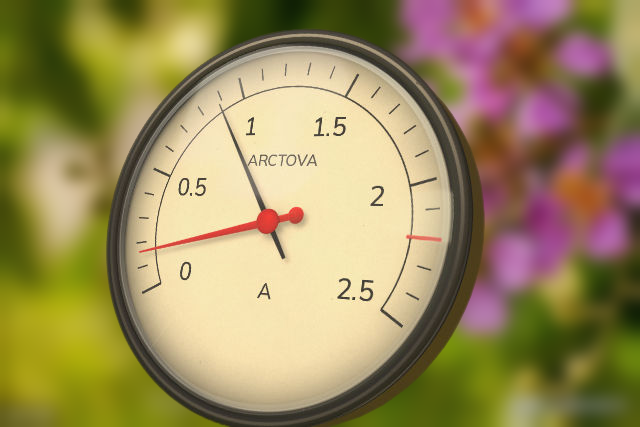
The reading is 0.15 A
